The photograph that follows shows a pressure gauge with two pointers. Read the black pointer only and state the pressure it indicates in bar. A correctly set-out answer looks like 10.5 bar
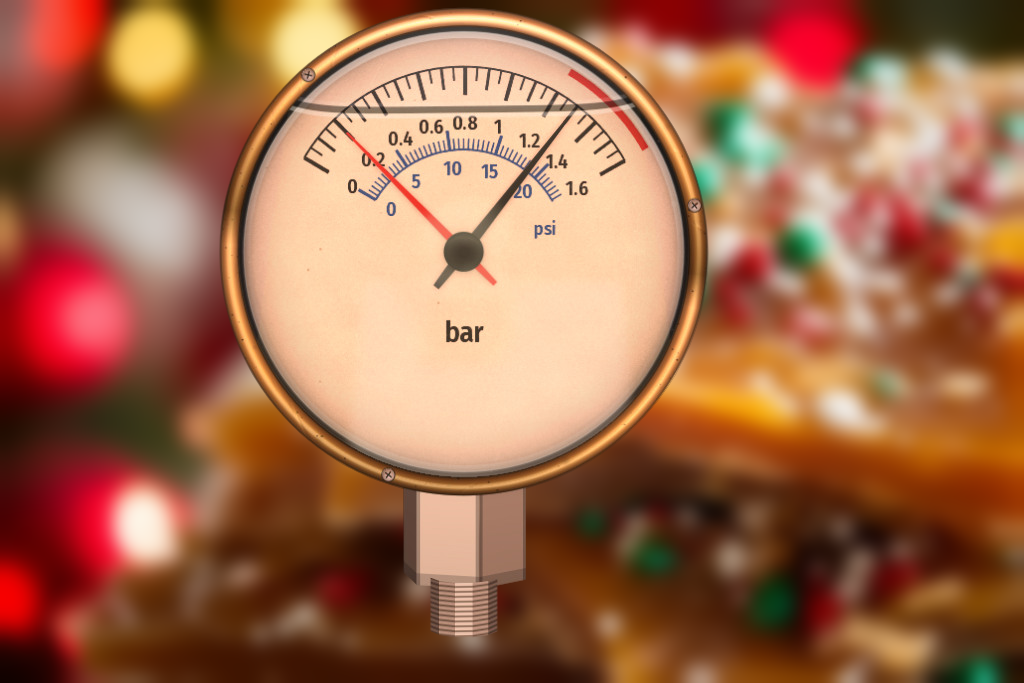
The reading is 1.3 bar
